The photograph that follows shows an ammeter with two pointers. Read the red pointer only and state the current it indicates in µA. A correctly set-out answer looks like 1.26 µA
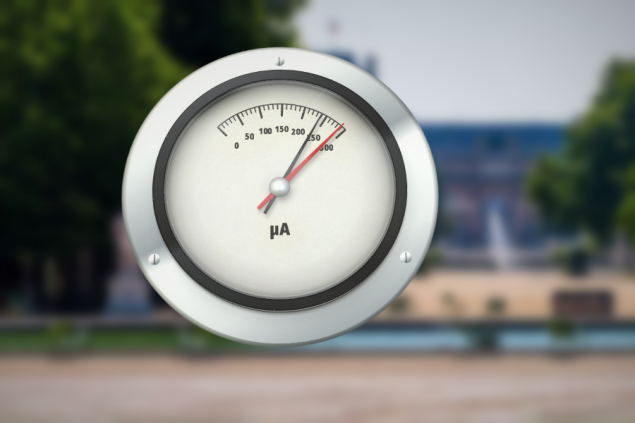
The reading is 290 µA
